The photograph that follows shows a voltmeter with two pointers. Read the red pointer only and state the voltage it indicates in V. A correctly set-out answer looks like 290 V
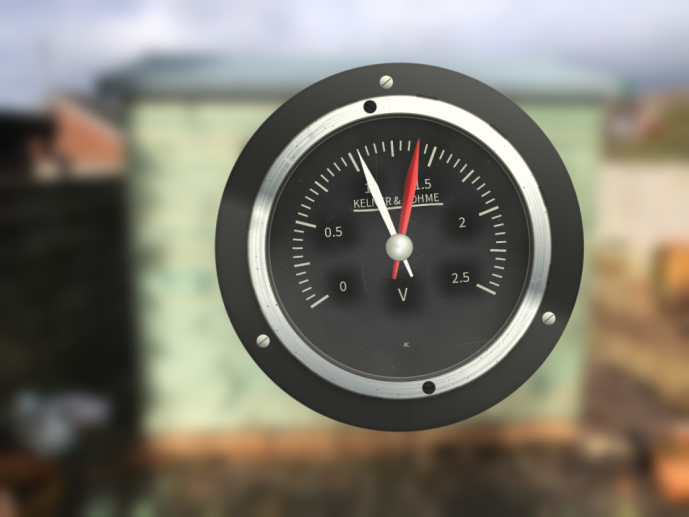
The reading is 1.4 V
